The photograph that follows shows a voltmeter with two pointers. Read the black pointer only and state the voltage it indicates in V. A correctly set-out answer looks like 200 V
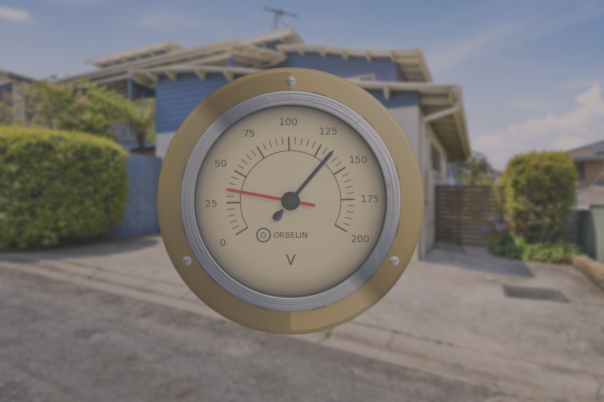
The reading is 135 V
